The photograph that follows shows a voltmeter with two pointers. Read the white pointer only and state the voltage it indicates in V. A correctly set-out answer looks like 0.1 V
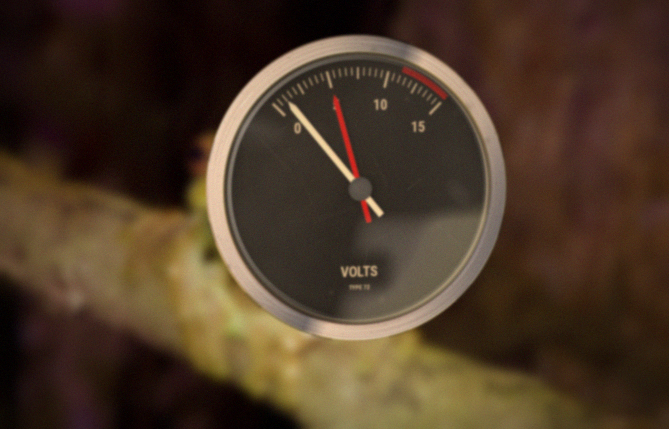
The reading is 1 V
